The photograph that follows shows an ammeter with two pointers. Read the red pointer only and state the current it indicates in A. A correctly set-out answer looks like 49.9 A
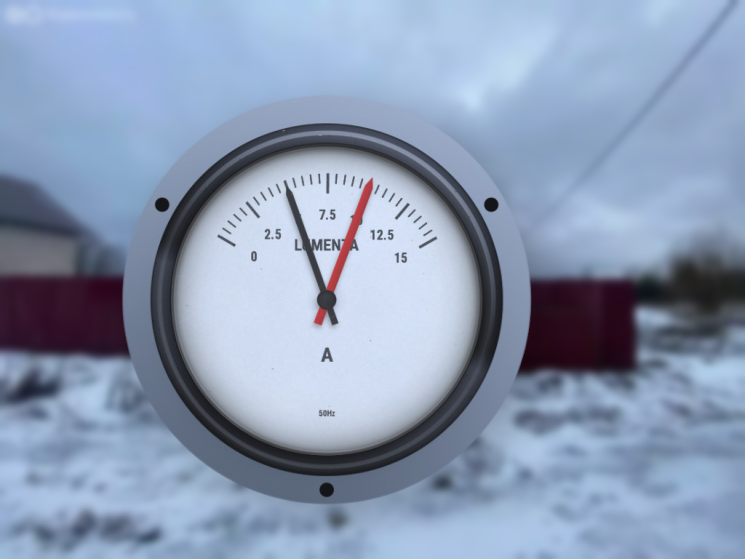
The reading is 10 A
